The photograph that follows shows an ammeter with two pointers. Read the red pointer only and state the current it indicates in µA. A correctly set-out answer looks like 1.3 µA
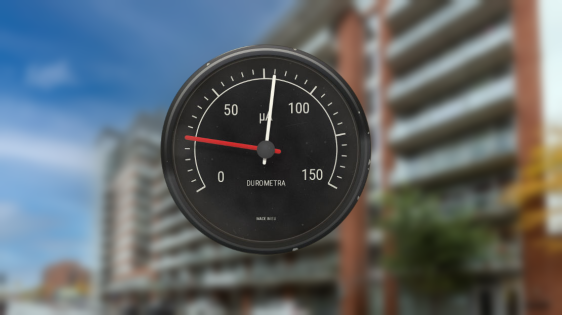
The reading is 25 µA
